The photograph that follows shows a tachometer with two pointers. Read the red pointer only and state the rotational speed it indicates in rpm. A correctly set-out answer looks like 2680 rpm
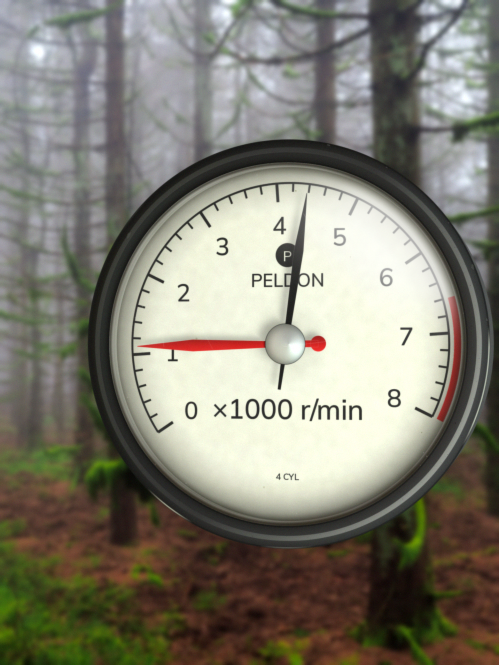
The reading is 1100 rpm
